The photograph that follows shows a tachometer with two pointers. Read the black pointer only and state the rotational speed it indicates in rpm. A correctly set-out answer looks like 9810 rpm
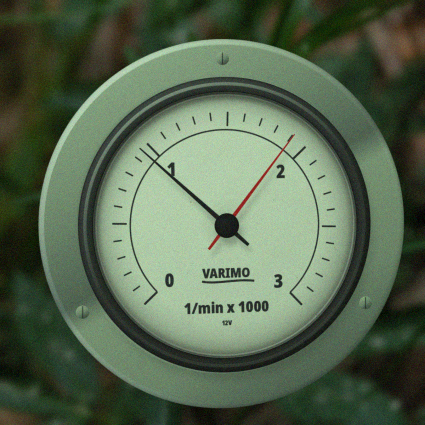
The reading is 950 rpm
